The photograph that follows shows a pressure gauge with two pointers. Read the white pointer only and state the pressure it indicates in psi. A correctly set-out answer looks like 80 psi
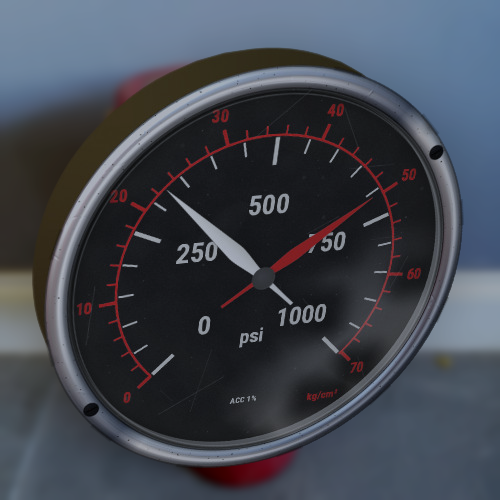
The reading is 325 psi
